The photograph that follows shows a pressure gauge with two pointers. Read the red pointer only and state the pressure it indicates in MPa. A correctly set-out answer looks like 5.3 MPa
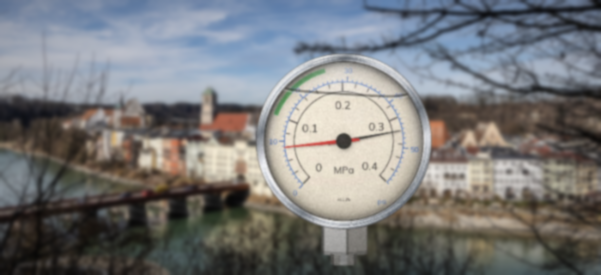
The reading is 0.06 MPa
